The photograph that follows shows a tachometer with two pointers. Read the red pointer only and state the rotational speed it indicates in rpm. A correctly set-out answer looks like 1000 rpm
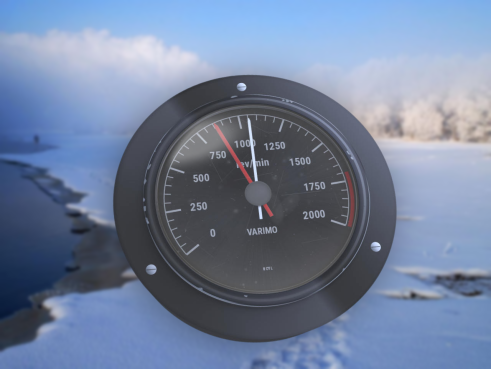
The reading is 850 rpm
